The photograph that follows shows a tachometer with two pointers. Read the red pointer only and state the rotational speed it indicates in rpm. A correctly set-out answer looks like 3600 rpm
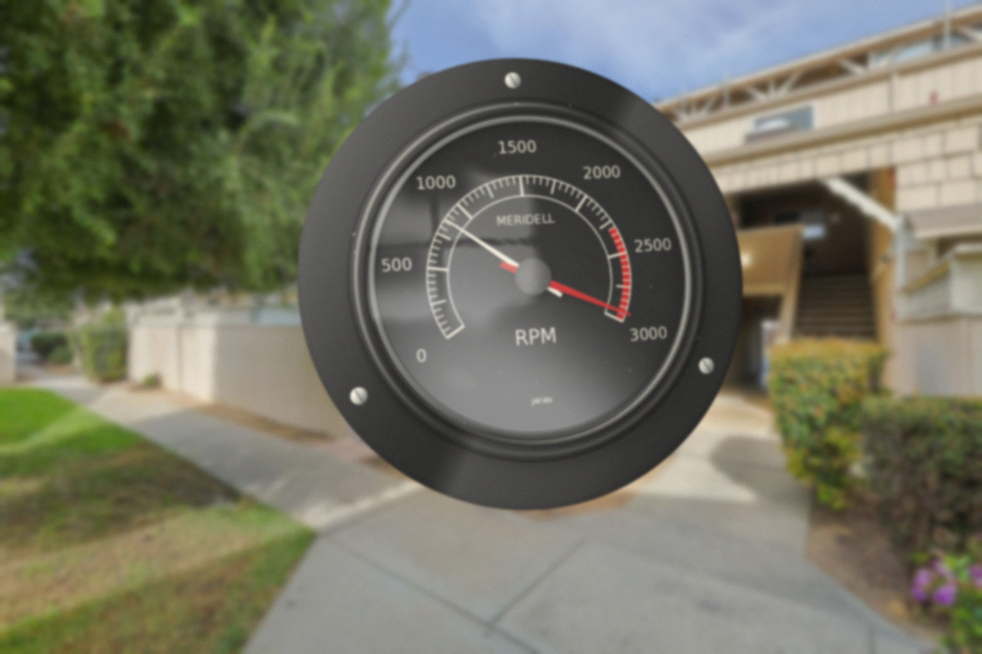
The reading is 2950 rpm
